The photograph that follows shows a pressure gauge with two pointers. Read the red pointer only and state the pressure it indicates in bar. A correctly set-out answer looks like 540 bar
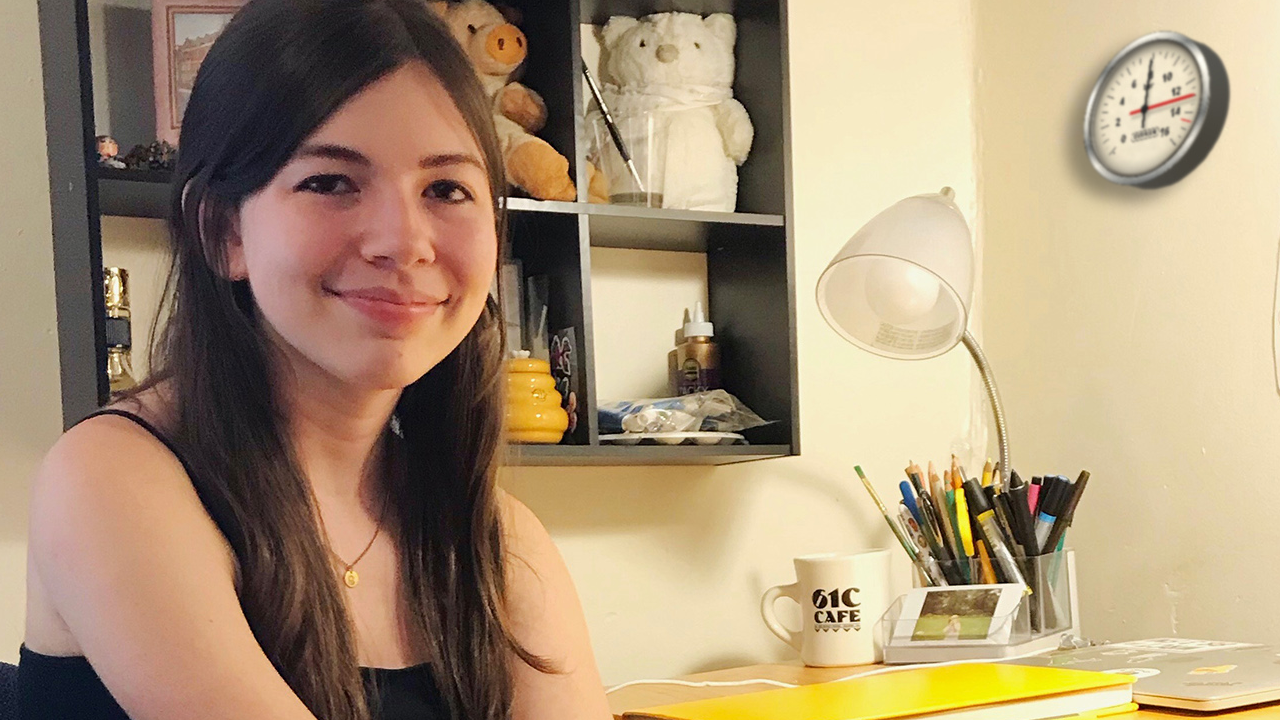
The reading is 13 bar
